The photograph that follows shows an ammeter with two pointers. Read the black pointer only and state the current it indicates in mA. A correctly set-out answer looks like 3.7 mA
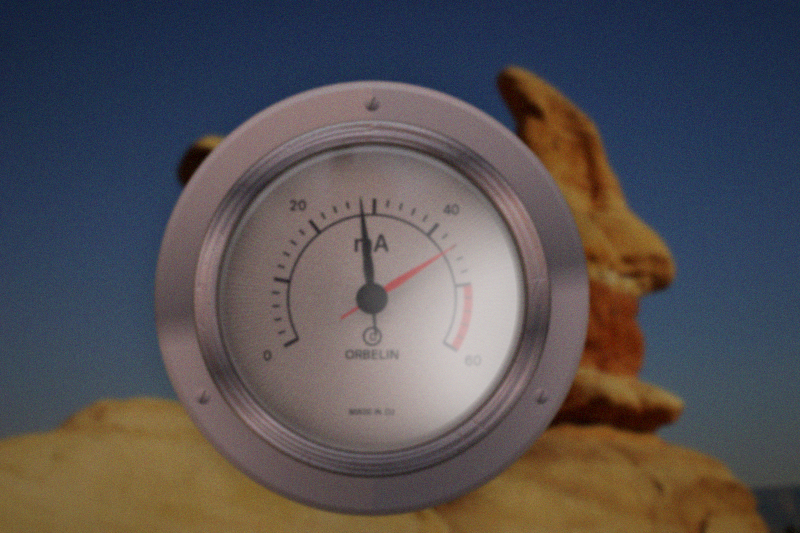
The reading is 28 mA
